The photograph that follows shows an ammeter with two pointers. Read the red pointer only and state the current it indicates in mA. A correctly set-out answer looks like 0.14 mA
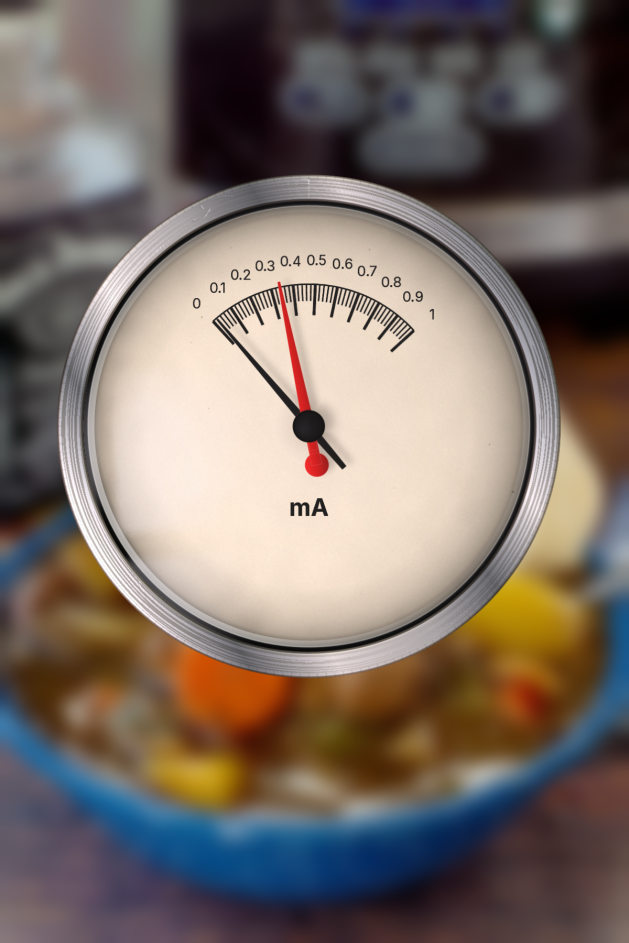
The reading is 0.34 mA
